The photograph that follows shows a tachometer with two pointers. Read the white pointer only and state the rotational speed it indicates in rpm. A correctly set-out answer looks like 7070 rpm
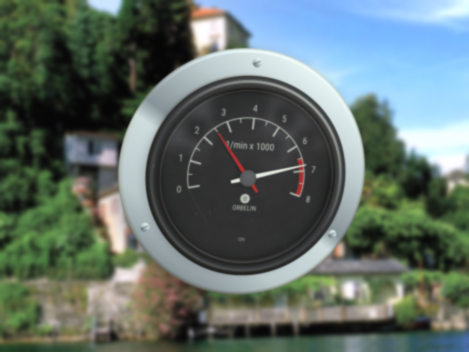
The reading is 6750 rpm
